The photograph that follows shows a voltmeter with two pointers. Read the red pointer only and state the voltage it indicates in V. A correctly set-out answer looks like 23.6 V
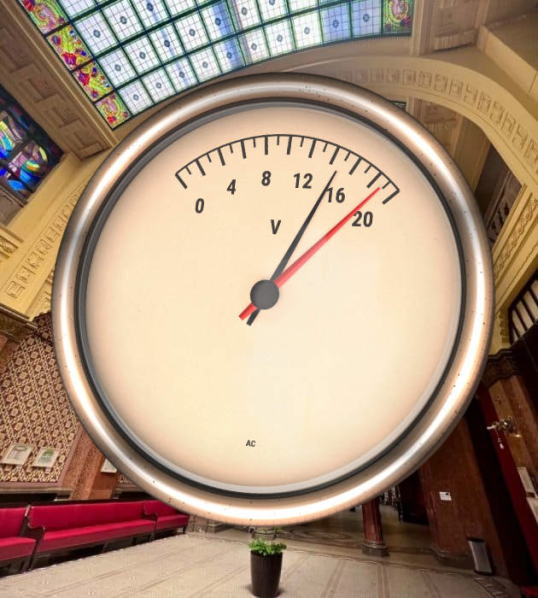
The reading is 19 V
